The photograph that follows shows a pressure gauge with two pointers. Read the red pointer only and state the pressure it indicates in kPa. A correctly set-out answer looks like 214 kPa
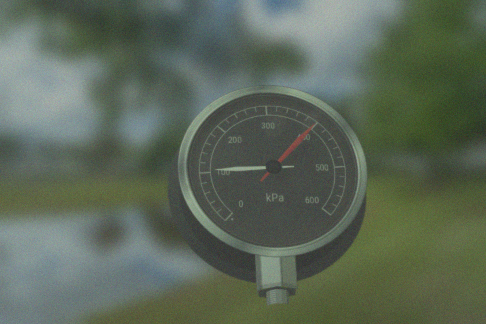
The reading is 400 kPa
